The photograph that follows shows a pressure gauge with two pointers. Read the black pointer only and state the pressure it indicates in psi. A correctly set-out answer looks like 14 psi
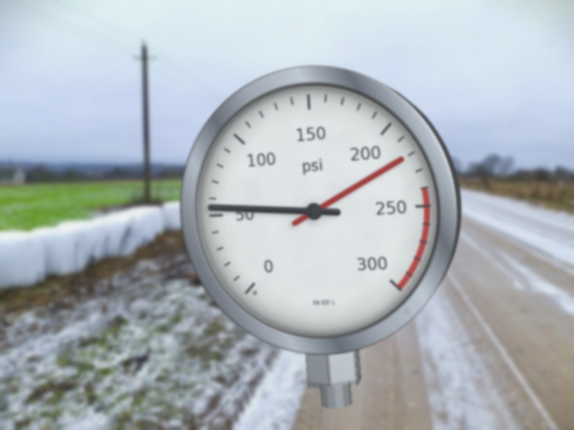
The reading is 55 psi
